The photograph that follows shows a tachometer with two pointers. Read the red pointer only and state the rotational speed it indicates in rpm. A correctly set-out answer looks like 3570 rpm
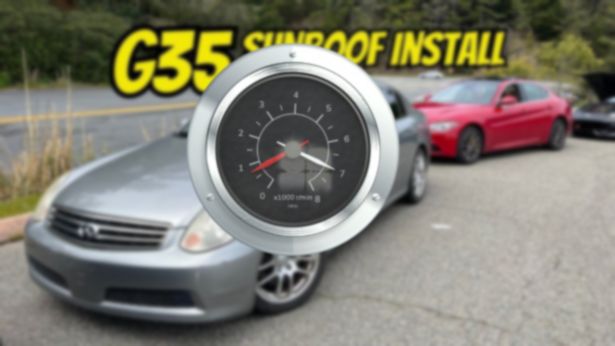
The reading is 750 rpm
